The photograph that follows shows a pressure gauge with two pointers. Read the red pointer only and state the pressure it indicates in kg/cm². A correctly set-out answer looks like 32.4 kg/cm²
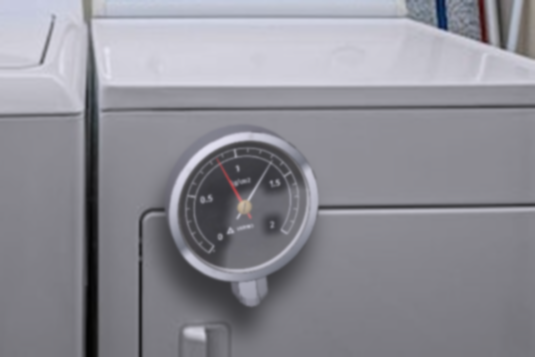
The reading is 0.85 kg/cm²
